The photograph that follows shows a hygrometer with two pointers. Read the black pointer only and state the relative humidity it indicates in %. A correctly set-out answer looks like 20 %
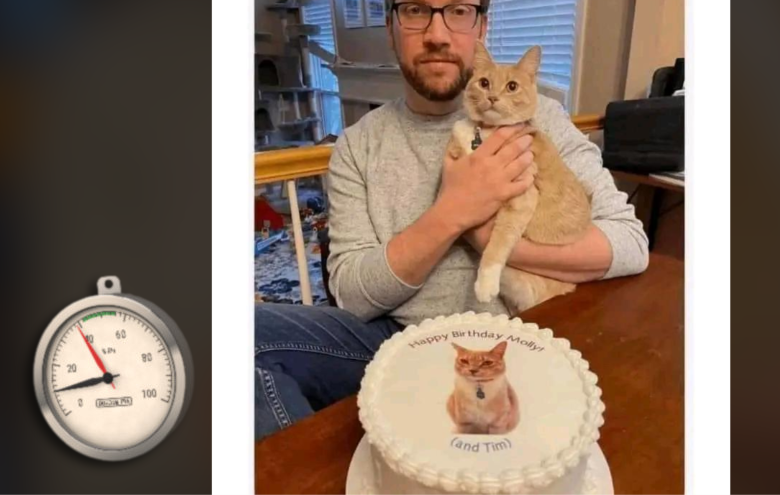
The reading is 10 %
